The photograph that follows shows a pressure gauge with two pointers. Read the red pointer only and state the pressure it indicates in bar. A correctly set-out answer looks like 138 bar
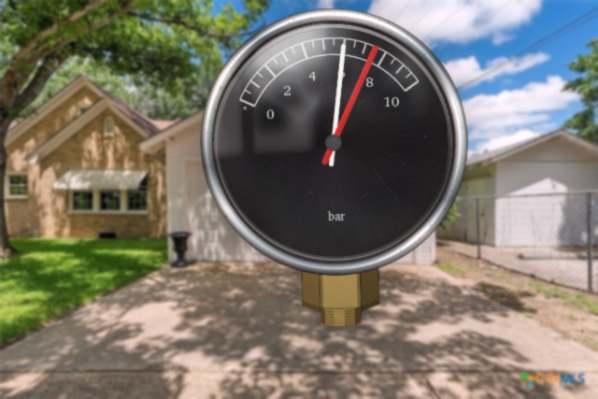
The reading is 7.5 bar
